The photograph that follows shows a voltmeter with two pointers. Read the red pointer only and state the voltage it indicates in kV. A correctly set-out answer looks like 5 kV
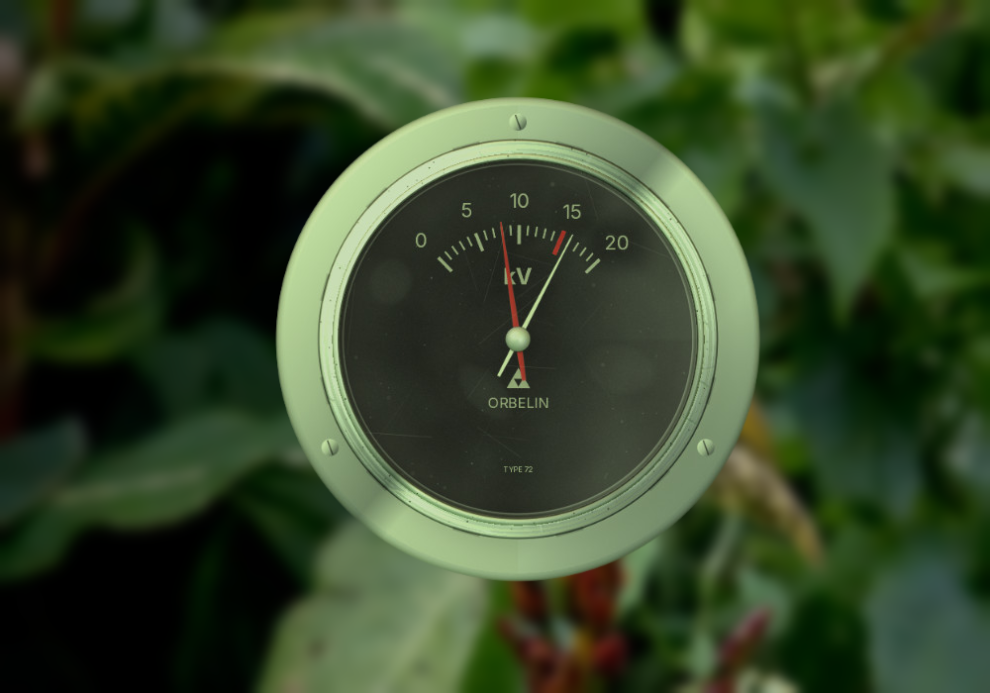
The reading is 8 kV
